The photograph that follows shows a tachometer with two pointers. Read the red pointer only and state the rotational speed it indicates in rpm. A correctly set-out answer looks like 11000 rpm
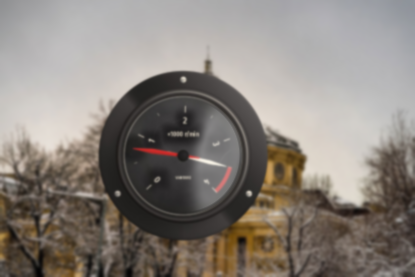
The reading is 750 rpm
